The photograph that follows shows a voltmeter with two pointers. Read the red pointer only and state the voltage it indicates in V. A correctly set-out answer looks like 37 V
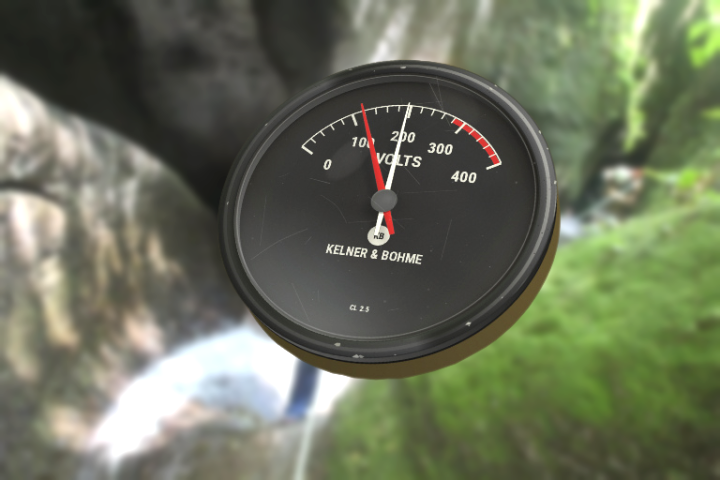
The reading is 120 V
